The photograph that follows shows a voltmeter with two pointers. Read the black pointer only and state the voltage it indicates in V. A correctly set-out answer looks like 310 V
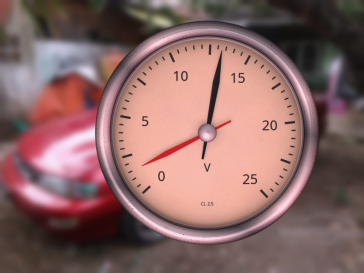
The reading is 13.25 V
